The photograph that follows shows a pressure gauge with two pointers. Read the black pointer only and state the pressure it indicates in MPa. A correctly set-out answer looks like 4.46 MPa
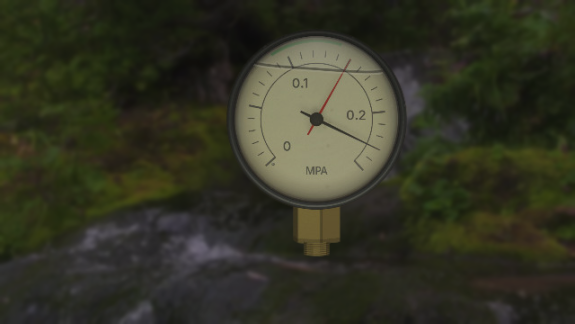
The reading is 0.23 MPa
